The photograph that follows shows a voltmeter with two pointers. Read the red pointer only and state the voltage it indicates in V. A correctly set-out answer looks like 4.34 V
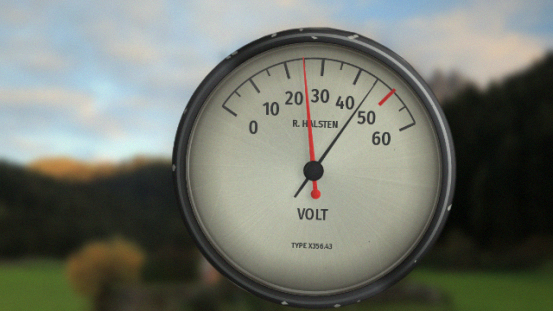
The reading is 25 V
